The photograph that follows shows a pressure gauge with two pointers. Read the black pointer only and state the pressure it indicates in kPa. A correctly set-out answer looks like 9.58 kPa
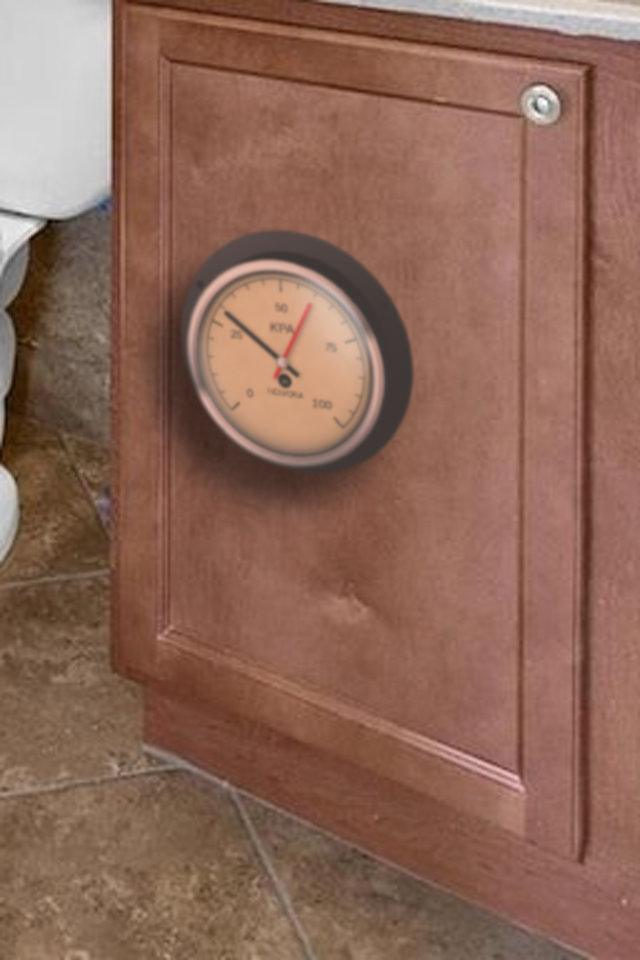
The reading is 30 kPa
